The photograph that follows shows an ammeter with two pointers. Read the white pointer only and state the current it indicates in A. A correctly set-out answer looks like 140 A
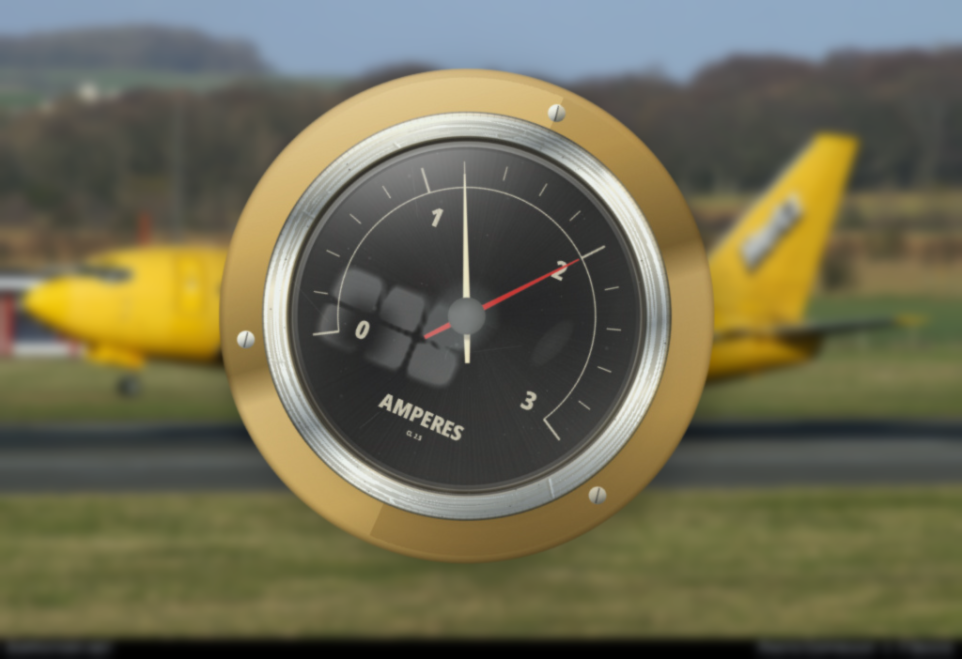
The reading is 1.2 A
